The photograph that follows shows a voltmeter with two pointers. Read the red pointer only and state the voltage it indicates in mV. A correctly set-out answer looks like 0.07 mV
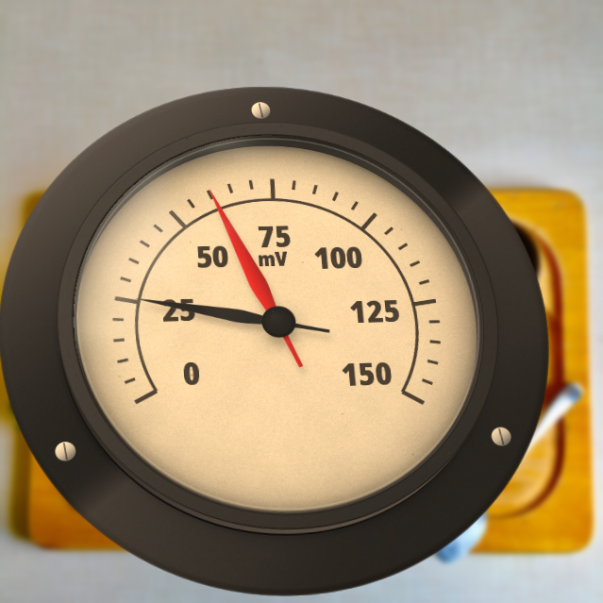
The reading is 60 mV
